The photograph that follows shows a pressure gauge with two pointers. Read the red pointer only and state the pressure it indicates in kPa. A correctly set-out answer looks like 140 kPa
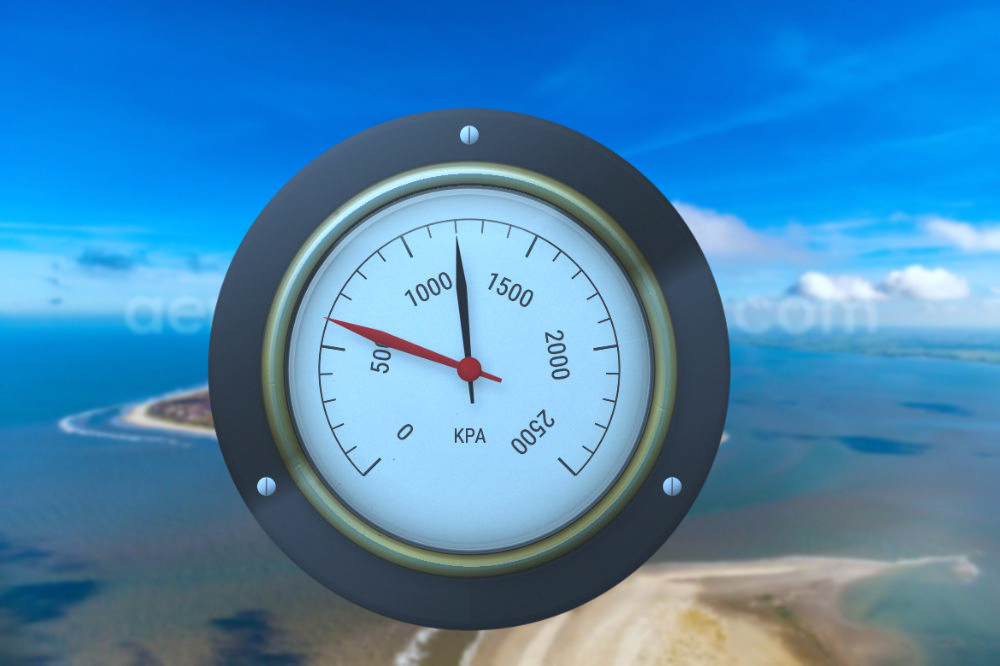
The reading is 600 kPa
